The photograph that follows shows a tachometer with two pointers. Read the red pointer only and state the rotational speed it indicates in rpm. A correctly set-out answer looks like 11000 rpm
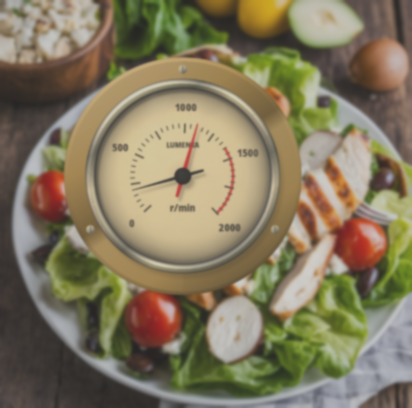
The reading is 1100 rpm
